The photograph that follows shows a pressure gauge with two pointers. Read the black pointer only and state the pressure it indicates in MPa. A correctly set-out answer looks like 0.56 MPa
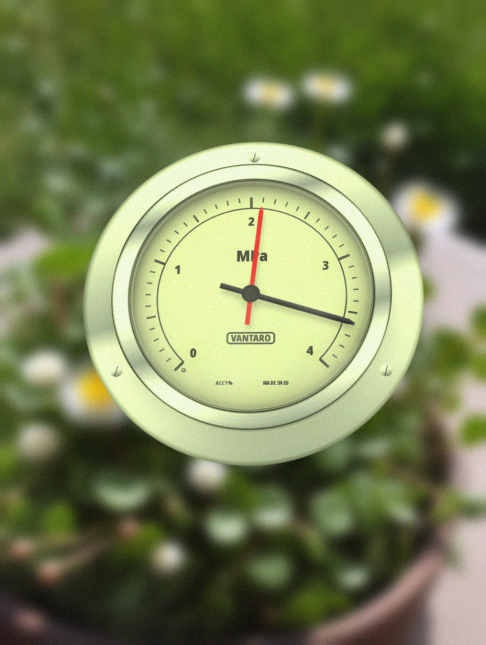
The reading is 3.6 MPa
